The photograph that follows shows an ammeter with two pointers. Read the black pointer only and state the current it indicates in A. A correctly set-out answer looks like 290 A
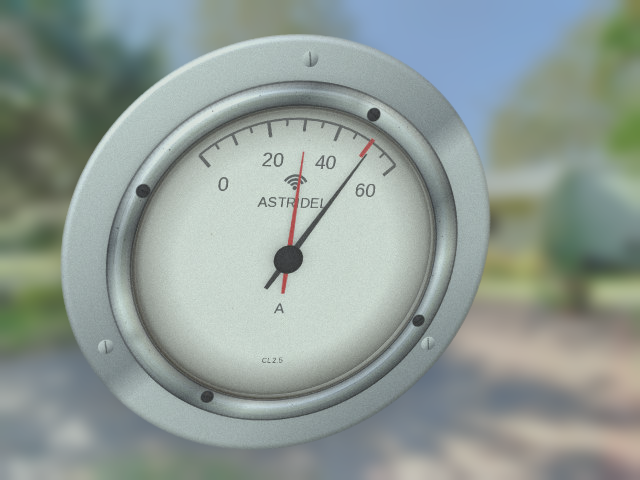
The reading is 50 A
